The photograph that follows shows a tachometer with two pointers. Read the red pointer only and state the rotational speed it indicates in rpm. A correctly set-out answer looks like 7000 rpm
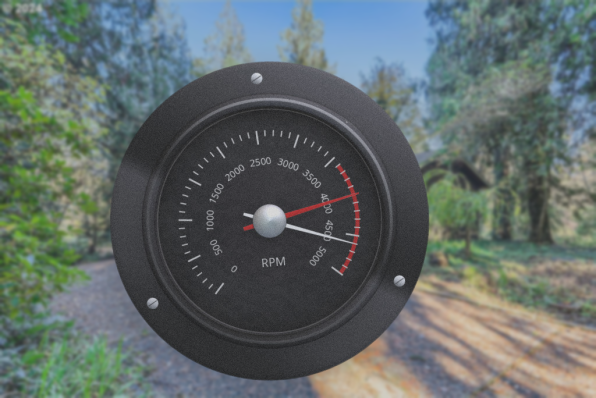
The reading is 4000 rpm
